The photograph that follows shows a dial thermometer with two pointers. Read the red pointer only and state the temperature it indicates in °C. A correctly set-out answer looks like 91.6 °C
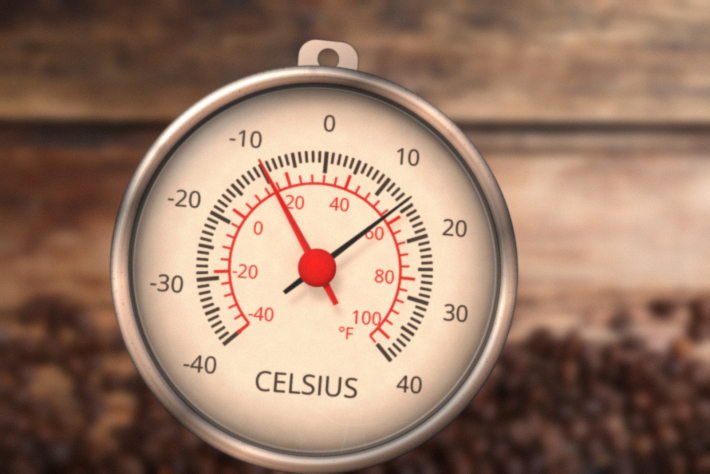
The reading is -10 °C
